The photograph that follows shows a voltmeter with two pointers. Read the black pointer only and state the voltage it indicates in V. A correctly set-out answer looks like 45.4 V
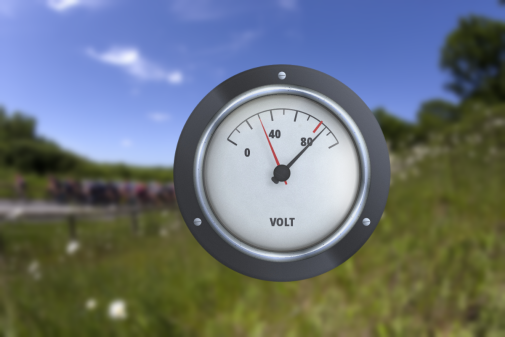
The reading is 85 V
